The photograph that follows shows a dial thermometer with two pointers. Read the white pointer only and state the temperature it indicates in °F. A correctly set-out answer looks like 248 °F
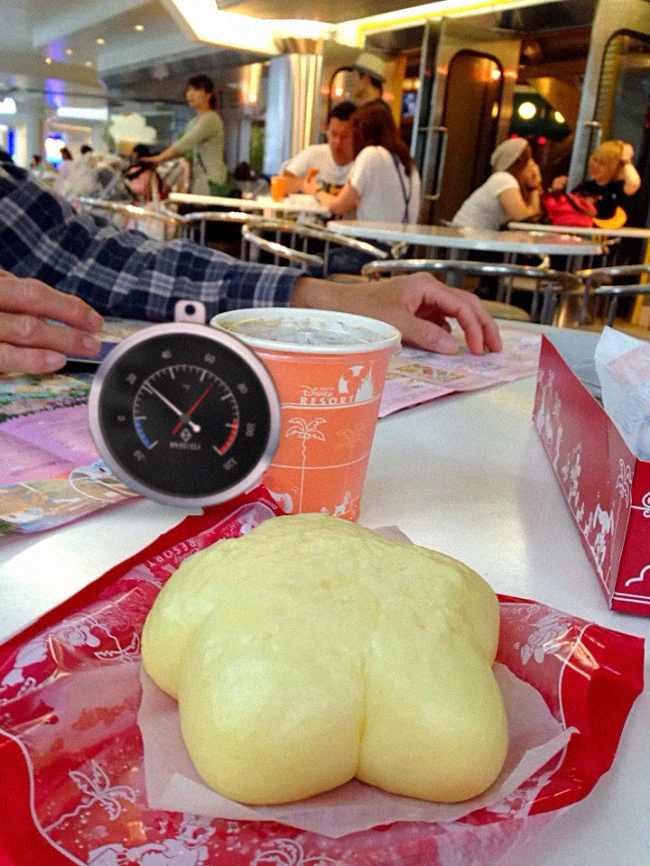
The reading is 24 °F
